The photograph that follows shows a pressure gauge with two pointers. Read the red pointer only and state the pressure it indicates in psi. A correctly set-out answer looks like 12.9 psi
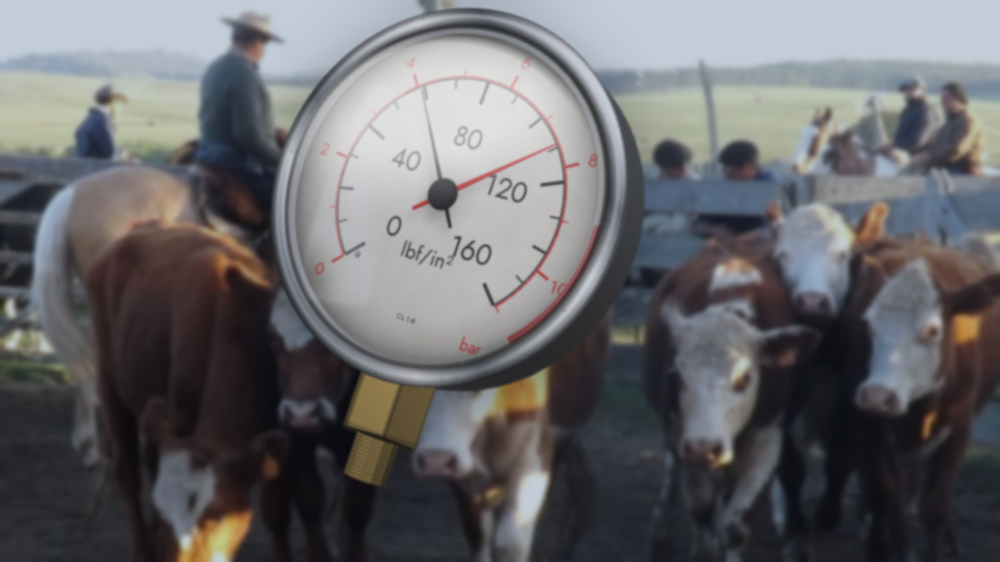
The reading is 110 psi
